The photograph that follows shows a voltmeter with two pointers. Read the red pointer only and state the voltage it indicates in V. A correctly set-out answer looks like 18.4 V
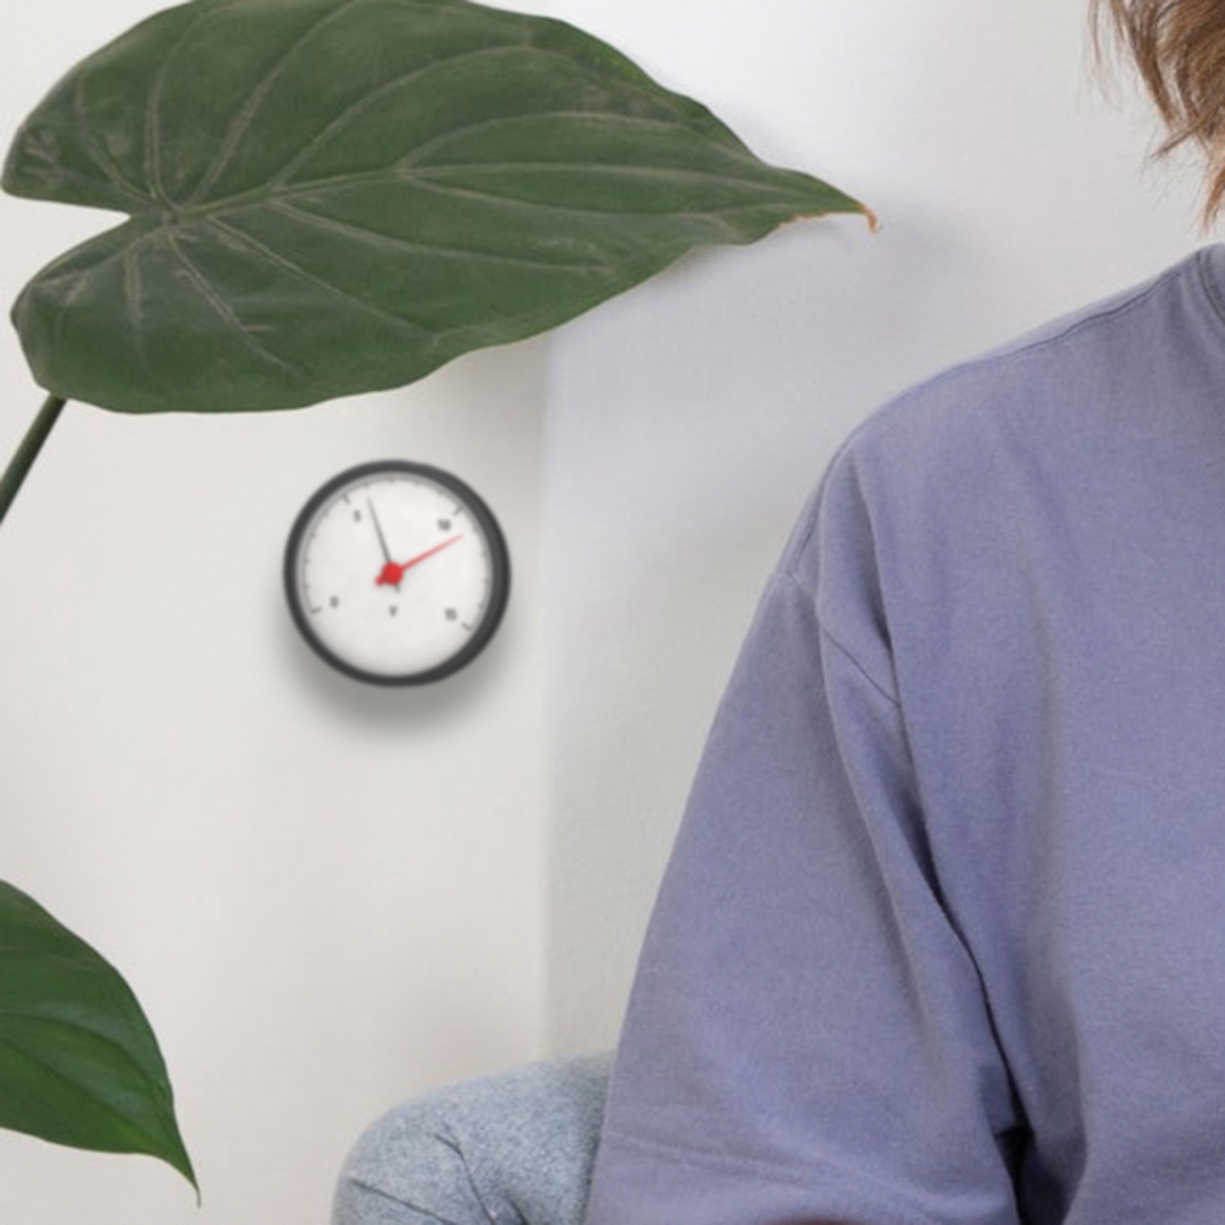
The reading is 11 V
